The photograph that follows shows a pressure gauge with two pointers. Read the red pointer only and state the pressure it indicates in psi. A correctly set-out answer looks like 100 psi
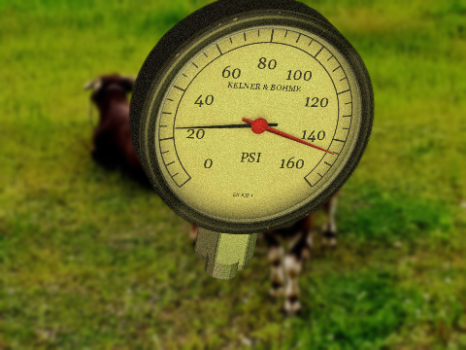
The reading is 145 psi
